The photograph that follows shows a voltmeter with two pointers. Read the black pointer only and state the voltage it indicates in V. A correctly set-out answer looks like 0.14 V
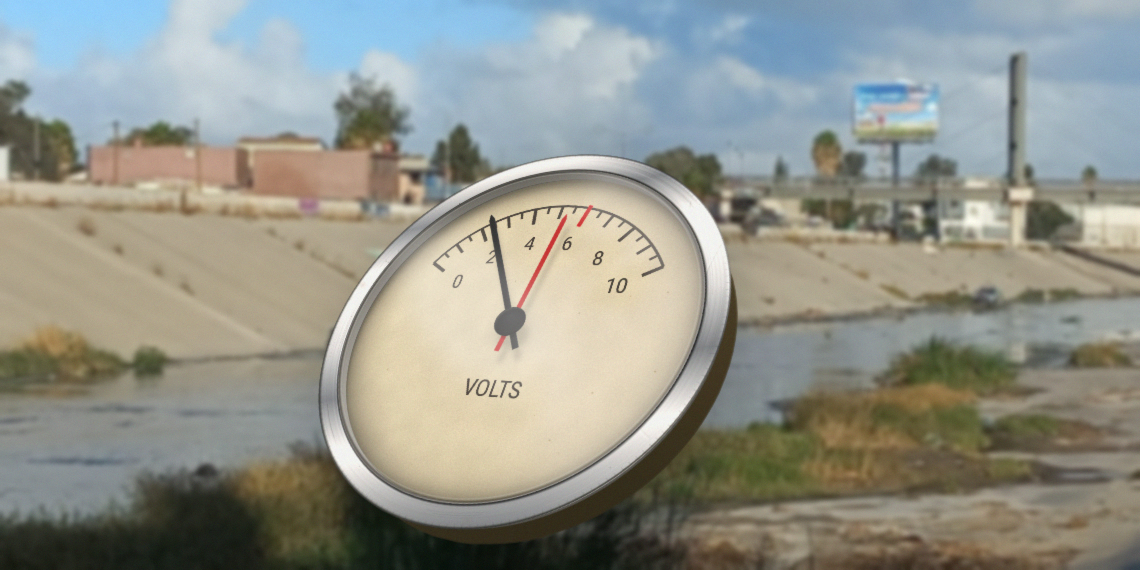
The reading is 2.5 V
